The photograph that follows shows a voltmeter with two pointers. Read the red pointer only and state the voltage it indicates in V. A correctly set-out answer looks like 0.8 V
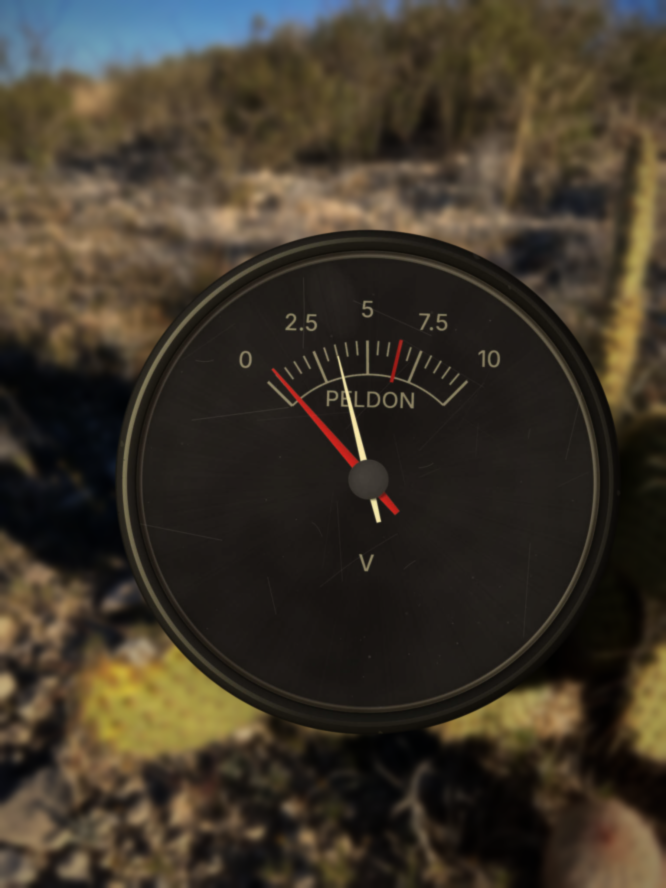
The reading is 0.5 V
